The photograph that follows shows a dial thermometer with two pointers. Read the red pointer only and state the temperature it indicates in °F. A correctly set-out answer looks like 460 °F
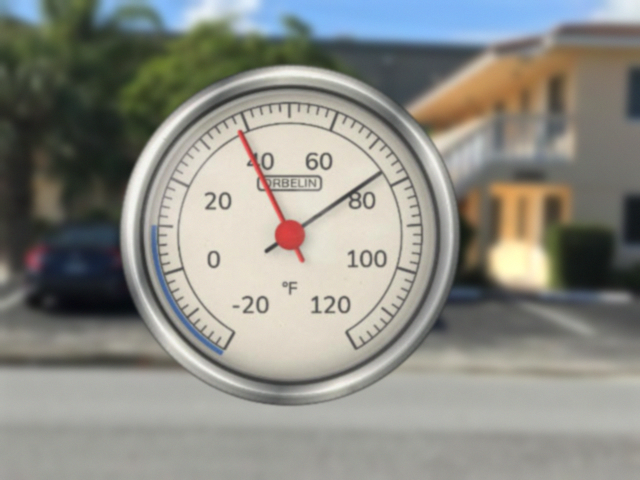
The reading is 38 °F
